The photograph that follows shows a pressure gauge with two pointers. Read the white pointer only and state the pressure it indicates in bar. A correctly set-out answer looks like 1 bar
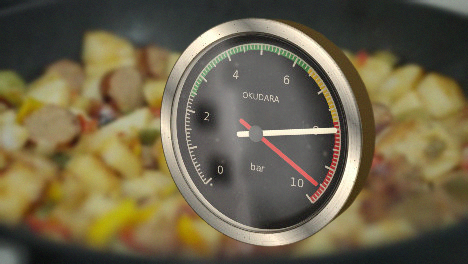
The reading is 8 bar
